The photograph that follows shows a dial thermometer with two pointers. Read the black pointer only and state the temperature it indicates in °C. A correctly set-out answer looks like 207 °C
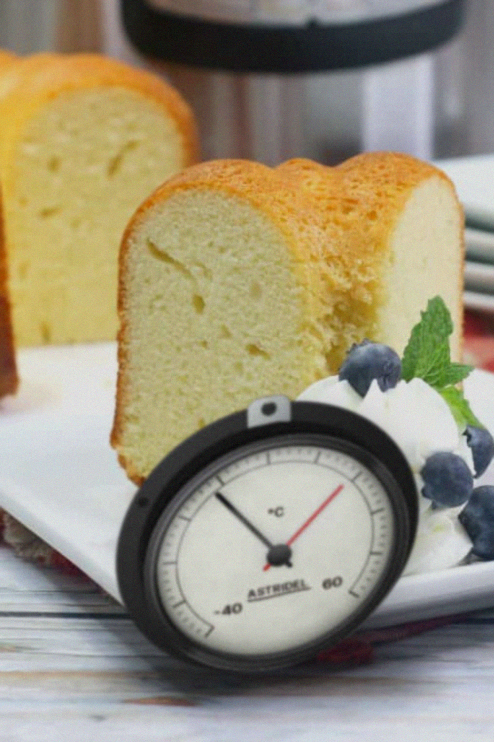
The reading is -2 °C
